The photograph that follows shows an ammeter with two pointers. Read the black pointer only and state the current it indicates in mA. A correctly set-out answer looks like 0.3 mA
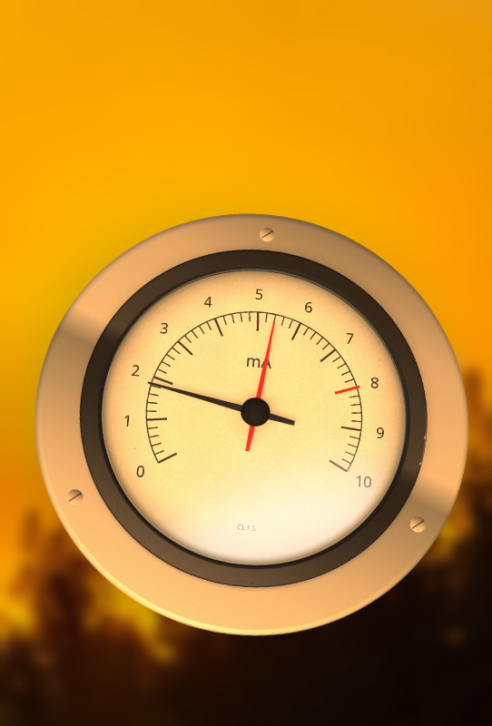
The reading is 1.8 mA
